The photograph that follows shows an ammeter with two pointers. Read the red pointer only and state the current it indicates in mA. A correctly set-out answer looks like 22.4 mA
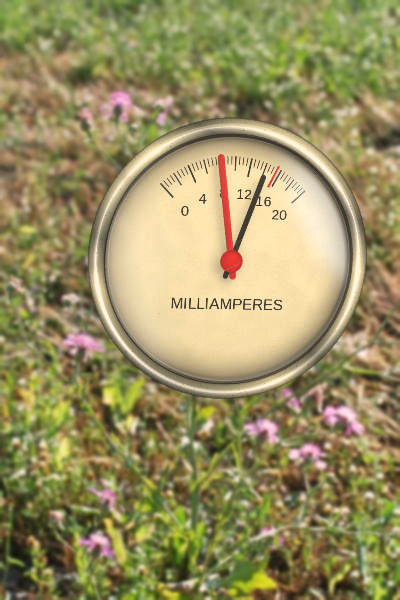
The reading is 8 mA
